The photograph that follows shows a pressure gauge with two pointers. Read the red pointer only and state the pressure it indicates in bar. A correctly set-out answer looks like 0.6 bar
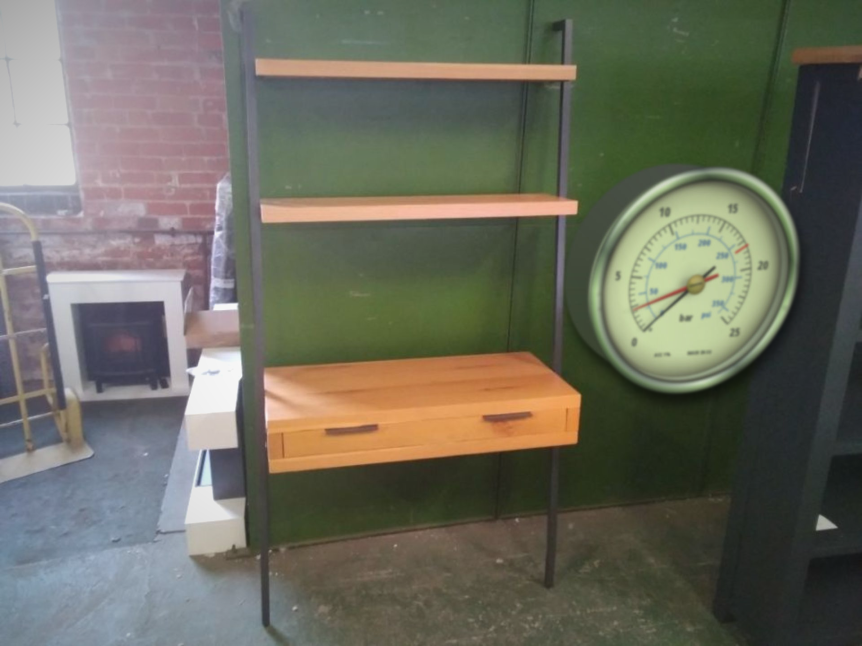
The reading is 2.5 bar
